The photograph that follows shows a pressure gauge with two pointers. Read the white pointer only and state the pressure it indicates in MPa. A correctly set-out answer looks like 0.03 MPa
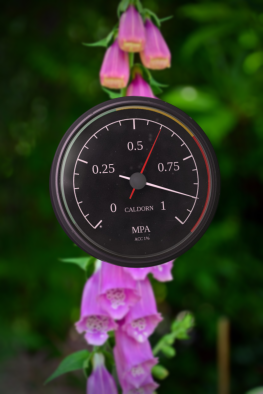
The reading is 0.9 MPa
